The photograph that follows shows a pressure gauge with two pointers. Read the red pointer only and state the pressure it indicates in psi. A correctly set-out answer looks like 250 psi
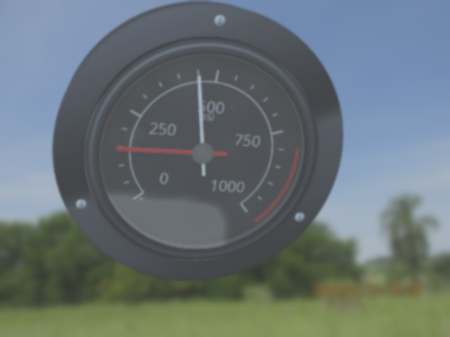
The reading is 150 psi
